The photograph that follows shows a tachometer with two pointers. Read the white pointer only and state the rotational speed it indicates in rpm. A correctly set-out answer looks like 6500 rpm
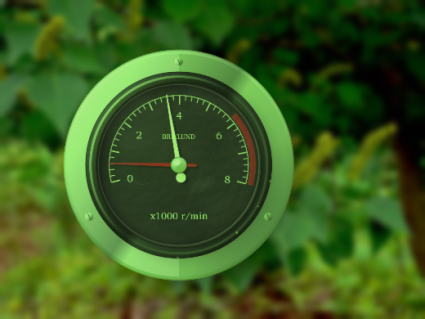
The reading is 3600 rpm
